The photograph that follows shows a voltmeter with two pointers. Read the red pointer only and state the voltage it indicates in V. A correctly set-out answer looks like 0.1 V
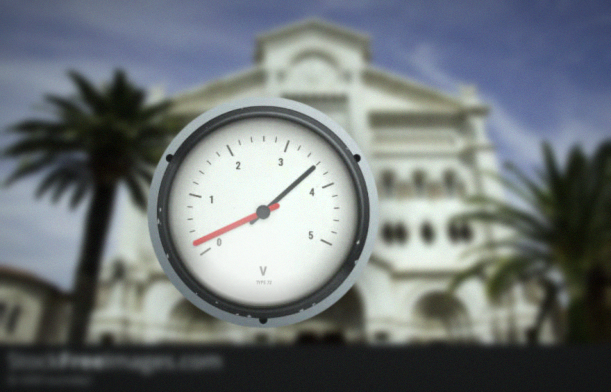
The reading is 0.2 V
